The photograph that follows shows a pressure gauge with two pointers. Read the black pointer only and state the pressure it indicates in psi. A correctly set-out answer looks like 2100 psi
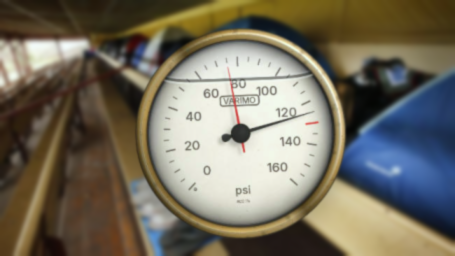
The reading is 125 psi
